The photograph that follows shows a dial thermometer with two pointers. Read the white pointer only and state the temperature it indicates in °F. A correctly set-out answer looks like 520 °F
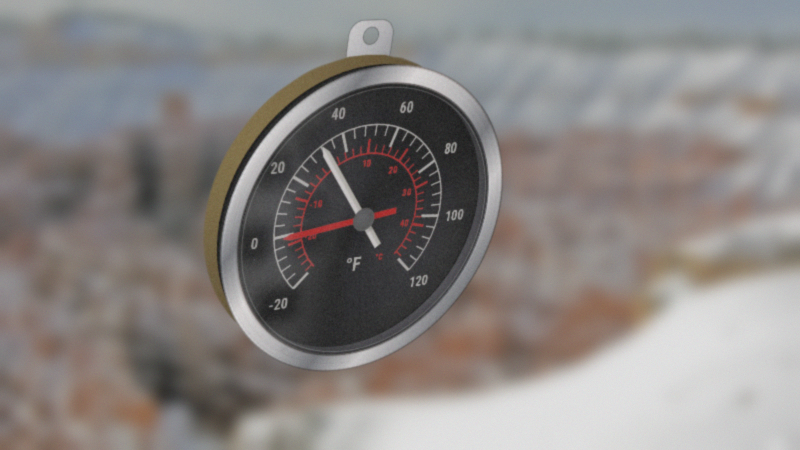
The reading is 32 °F
